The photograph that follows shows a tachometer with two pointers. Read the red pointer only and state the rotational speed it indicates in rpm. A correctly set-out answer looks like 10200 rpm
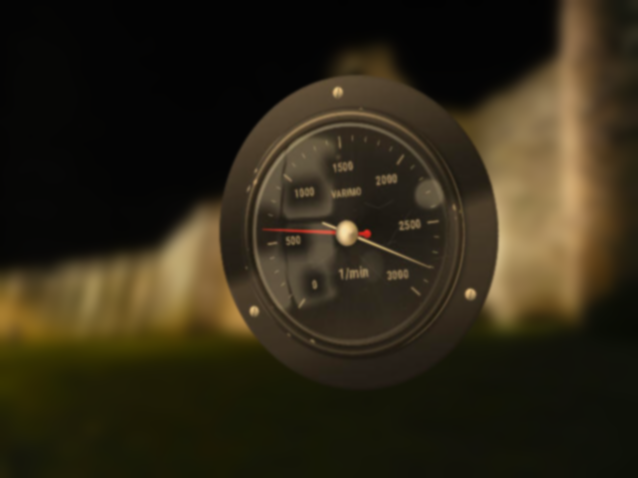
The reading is 600 rpm
